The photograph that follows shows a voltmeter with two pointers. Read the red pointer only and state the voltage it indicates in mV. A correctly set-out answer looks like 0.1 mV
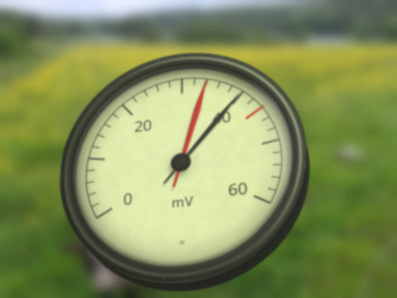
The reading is 34 mV
